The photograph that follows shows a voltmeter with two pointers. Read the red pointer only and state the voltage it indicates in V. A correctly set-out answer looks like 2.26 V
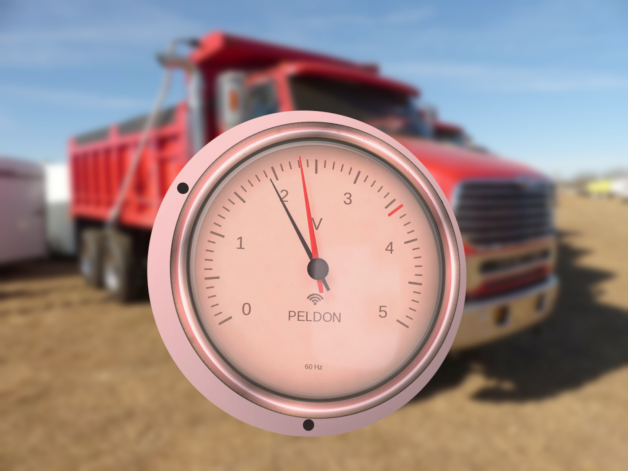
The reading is 2.3 V
